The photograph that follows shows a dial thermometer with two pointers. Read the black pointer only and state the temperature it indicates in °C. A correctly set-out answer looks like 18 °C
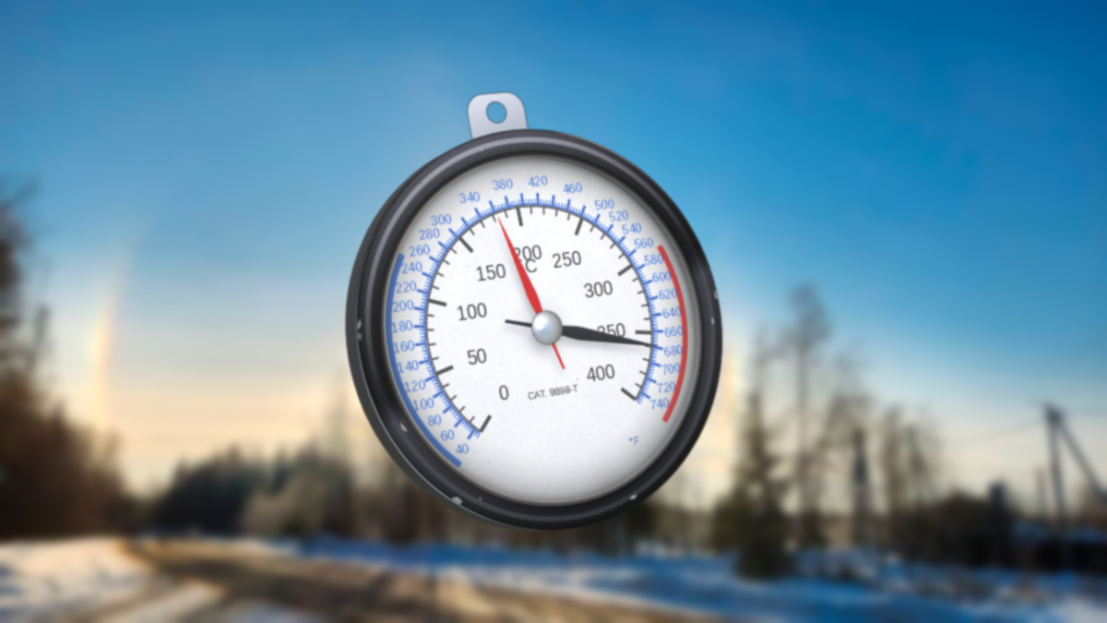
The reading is 360 °C
